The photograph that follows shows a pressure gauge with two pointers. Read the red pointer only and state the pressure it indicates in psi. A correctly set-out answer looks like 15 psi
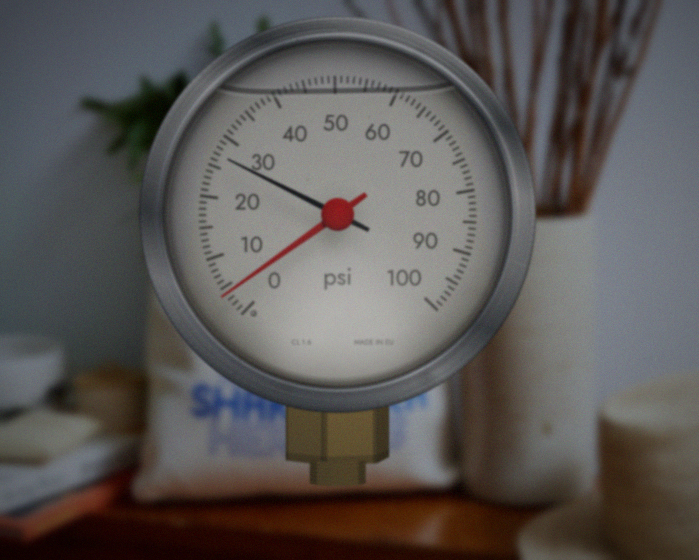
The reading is 4 psi
